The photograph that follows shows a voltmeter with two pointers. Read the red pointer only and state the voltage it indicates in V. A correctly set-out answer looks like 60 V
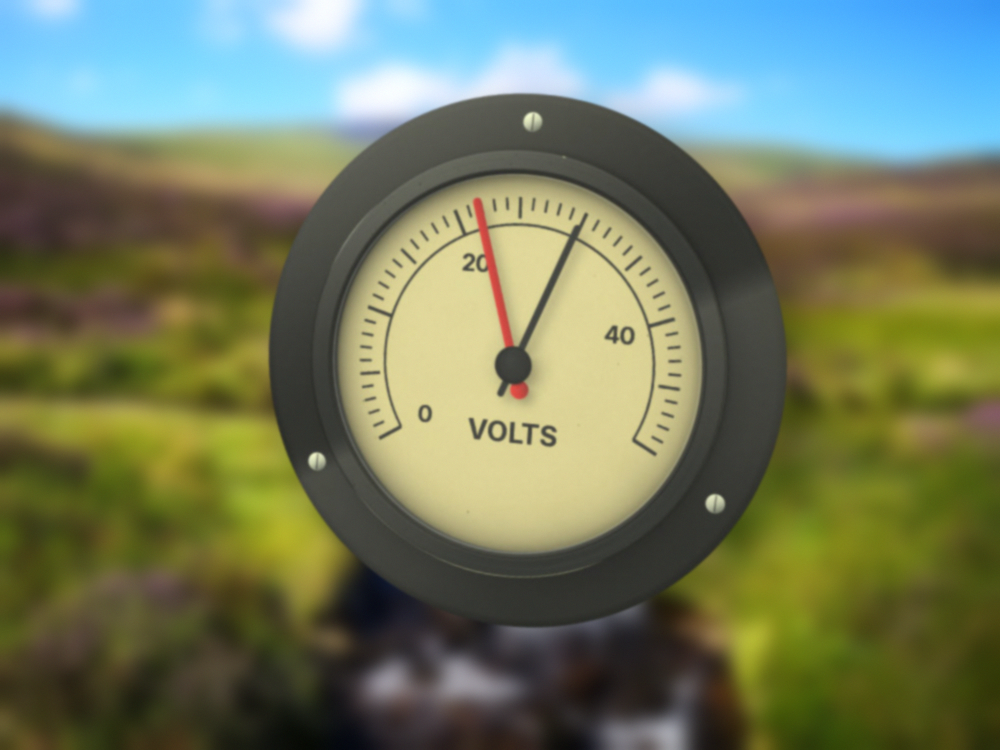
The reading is 22 V
